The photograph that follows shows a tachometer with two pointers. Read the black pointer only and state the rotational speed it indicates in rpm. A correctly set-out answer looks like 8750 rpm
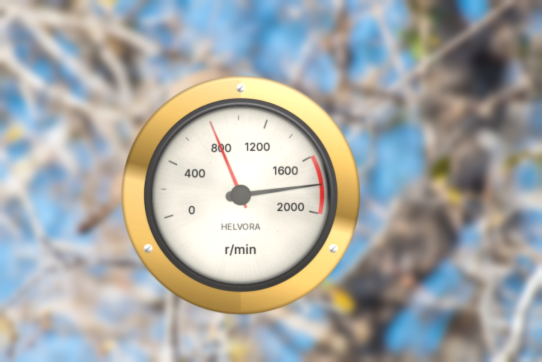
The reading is 1800 rpm
